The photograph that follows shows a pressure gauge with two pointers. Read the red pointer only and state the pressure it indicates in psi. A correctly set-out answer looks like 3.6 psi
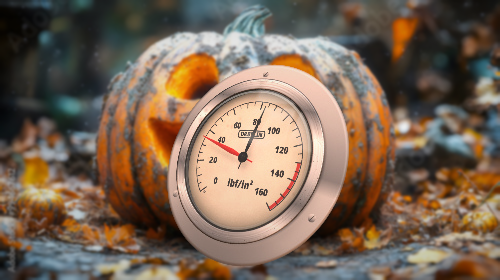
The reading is 35 psi
